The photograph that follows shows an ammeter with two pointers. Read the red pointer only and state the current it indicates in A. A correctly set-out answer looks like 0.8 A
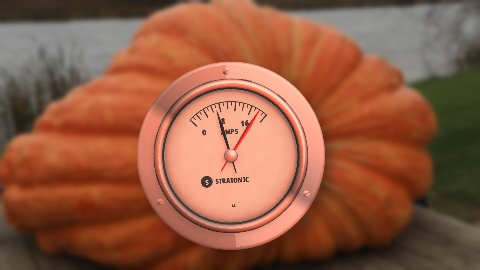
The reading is 18 A
